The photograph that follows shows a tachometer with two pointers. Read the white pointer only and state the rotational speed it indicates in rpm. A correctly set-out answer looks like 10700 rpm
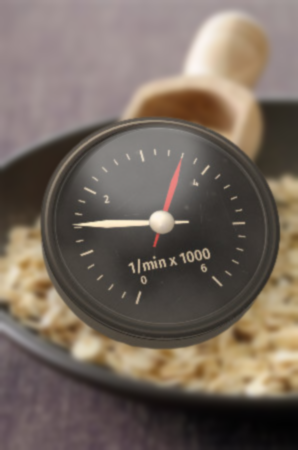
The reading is 1400 rpm
